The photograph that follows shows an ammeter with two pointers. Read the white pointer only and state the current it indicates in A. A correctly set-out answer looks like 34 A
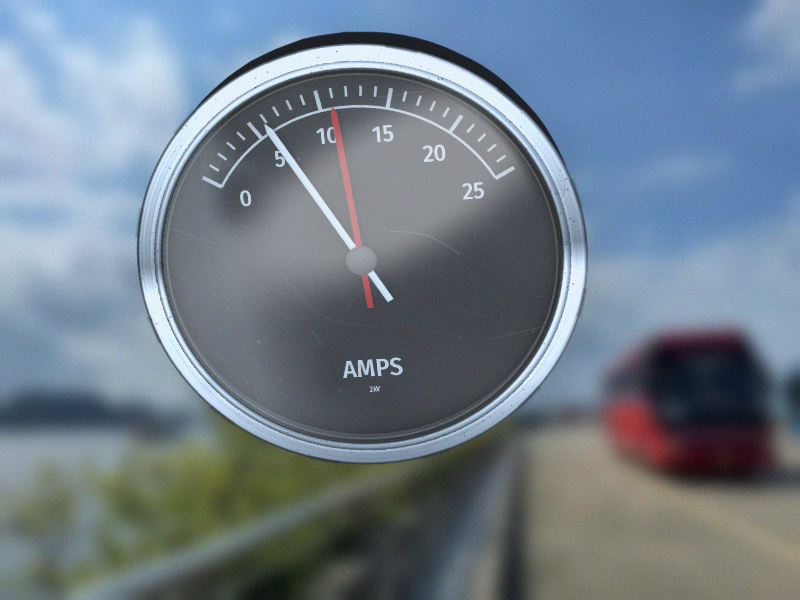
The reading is 6 A
